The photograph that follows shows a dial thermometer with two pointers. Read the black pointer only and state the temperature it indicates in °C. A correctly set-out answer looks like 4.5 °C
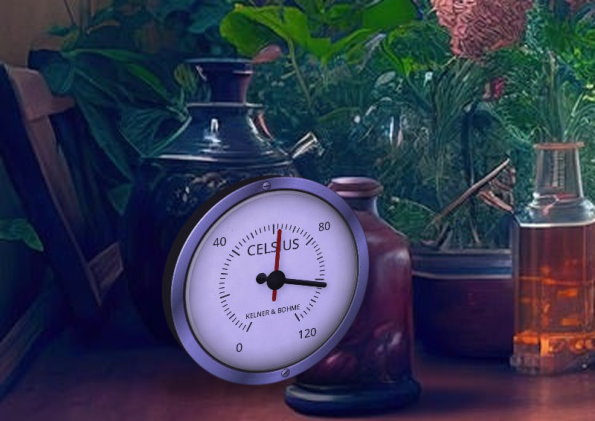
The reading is 102 °C
